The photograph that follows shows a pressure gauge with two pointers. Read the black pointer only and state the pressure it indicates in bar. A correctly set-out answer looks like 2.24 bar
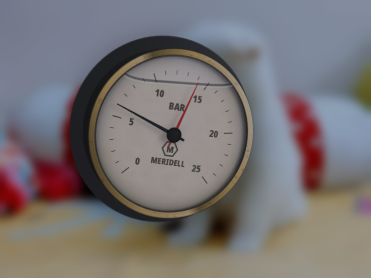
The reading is 6 bar
